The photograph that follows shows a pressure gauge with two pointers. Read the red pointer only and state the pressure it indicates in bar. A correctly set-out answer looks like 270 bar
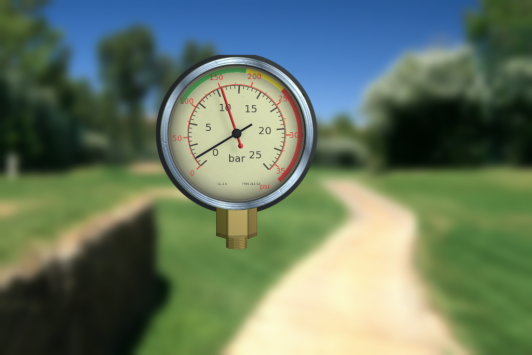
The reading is 10.5 bar
